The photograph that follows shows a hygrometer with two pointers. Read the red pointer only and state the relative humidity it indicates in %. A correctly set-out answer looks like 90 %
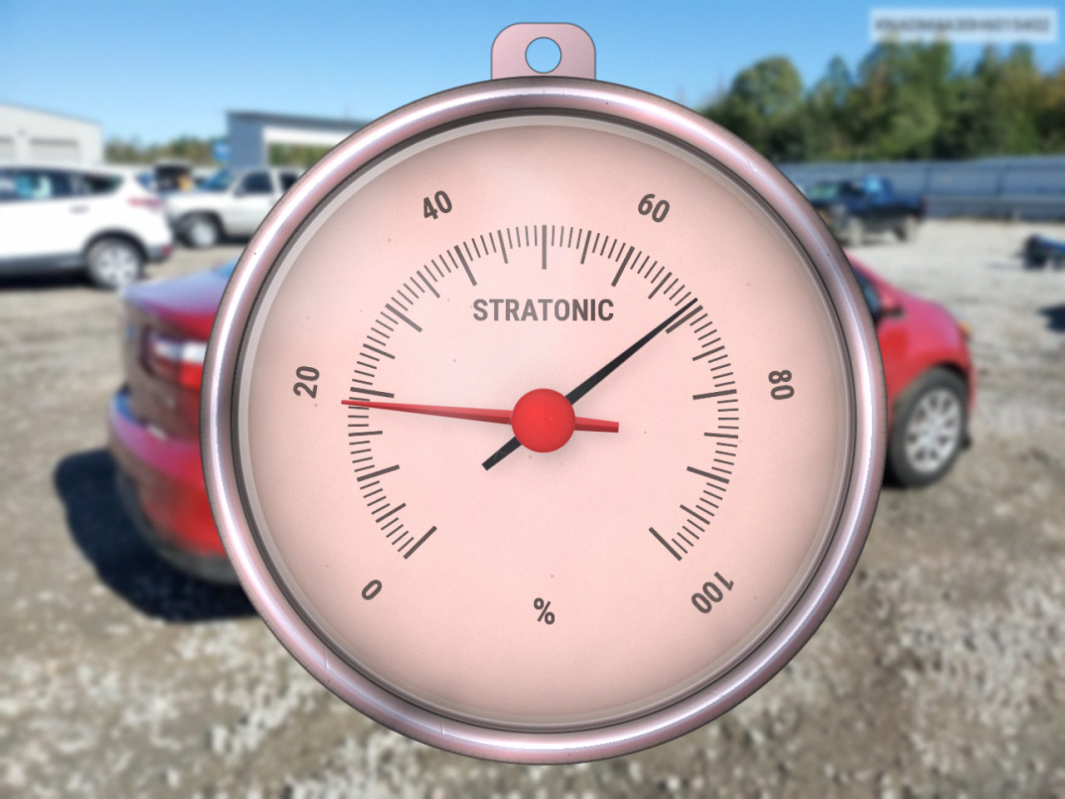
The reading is 18.5 %
